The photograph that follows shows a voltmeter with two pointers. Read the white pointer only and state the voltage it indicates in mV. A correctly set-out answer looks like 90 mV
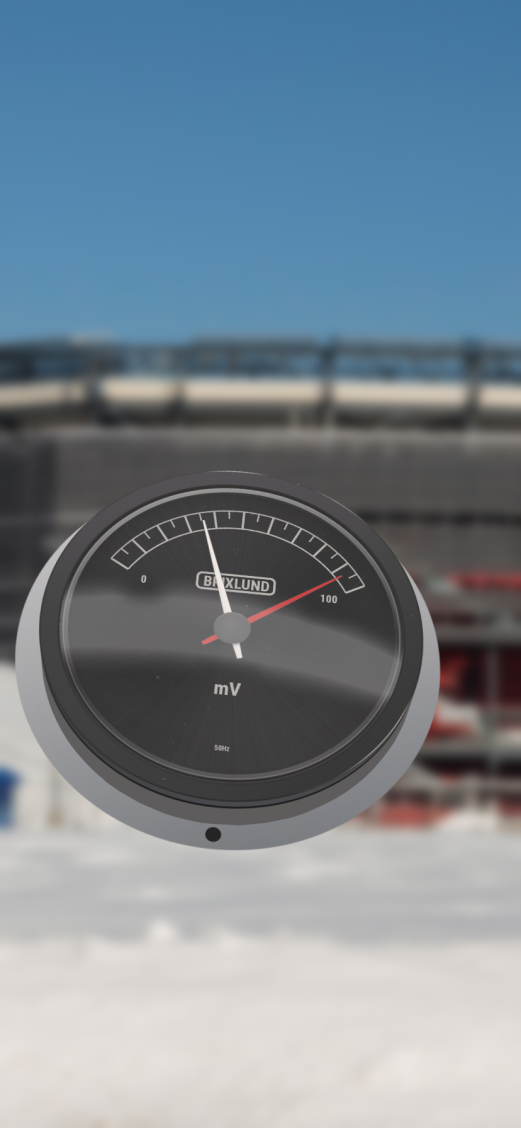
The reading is 35 mV
